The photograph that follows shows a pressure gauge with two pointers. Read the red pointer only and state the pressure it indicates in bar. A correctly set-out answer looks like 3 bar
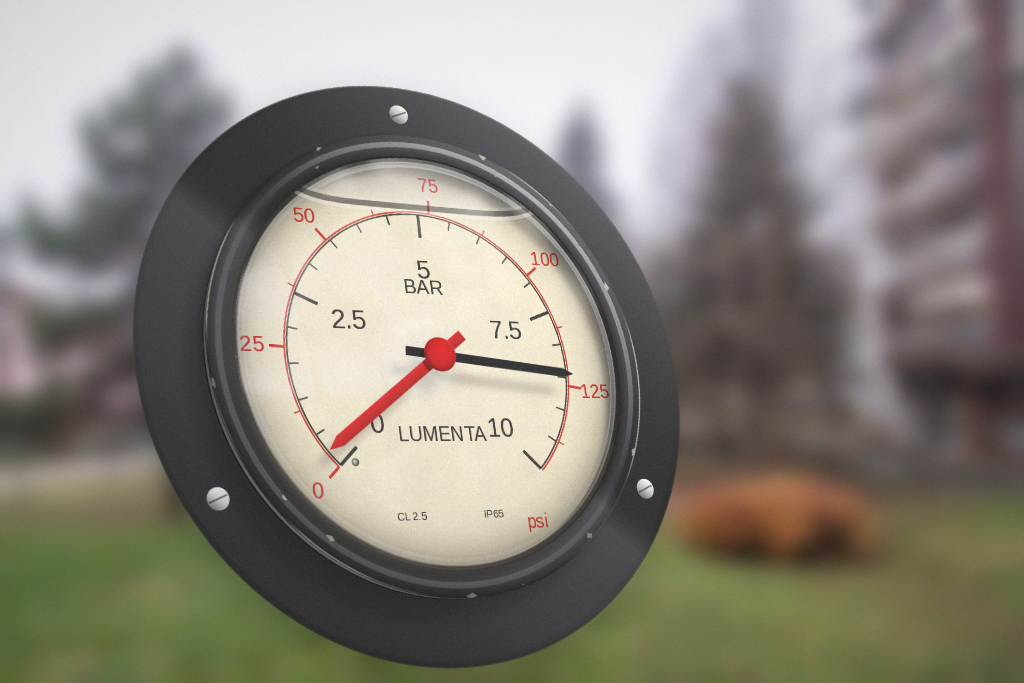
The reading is 0.25 bar
